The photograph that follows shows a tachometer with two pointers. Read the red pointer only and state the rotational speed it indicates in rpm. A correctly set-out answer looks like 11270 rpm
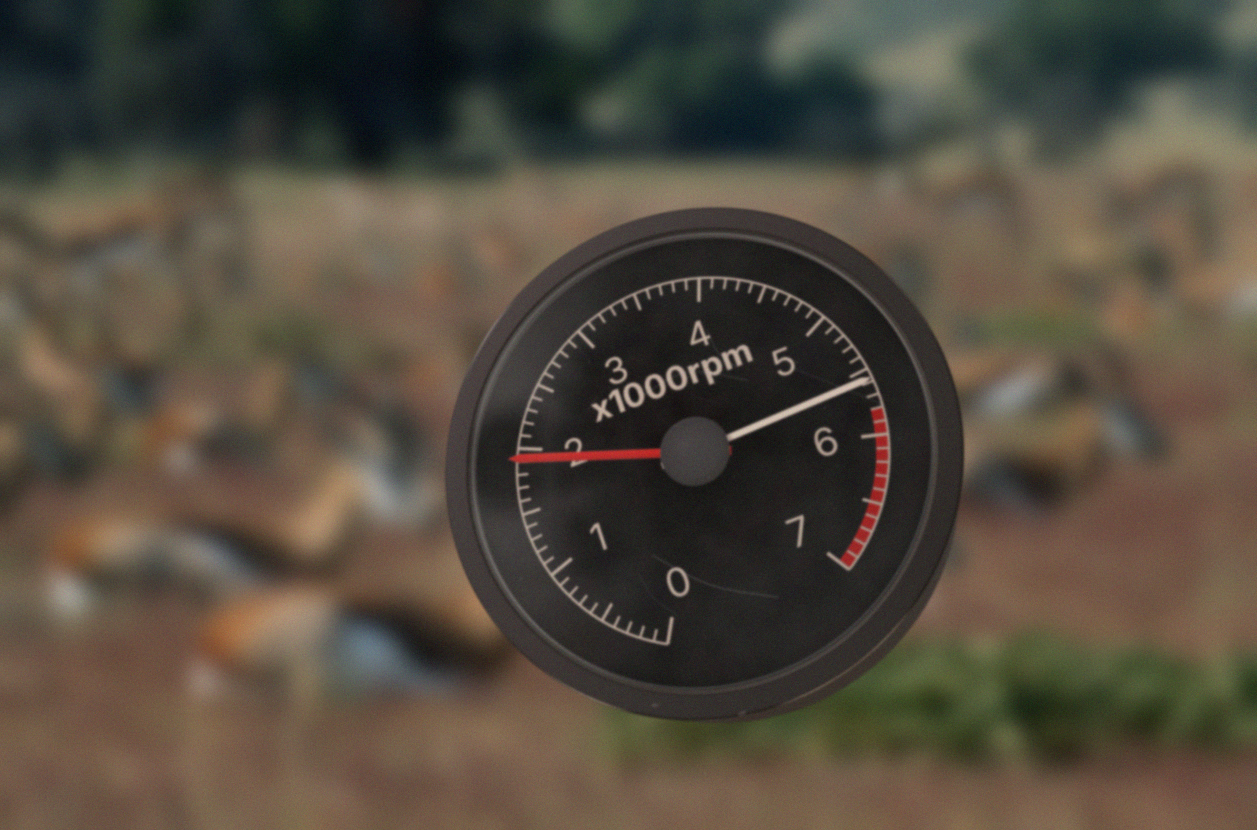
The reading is 1900 rpm
